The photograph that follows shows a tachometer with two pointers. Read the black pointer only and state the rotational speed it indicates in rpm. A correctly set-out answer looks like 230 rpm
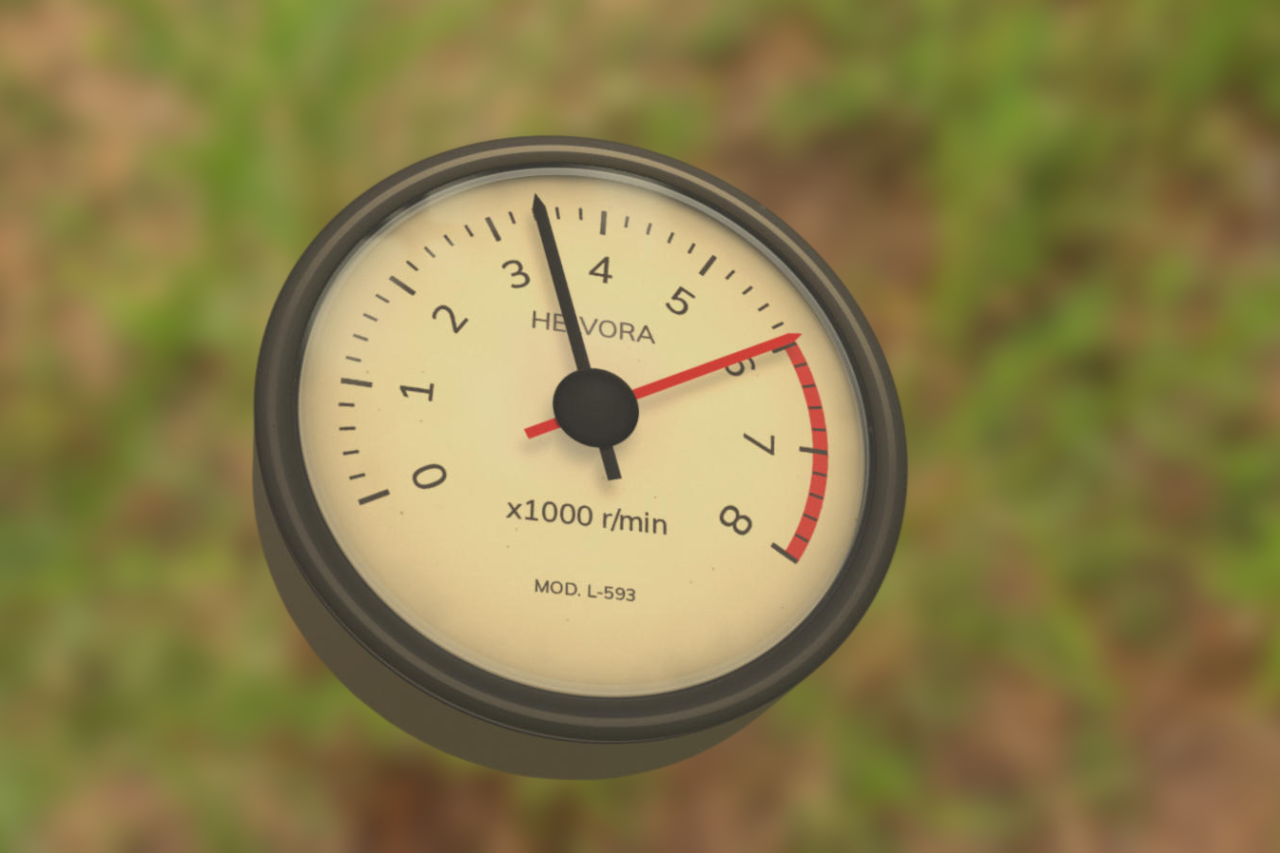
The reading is 3400 rpm
